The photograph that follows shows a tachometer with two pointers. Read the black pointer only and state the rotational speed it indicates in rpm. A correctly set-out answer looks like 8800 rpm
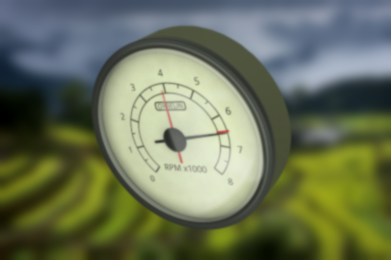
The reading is 6500 rpm
